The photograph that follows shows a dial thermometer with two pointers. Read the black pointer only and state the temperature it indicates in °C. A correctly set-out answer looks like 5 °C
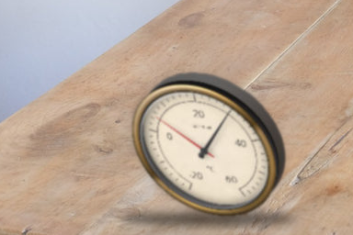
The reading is 30 °C
